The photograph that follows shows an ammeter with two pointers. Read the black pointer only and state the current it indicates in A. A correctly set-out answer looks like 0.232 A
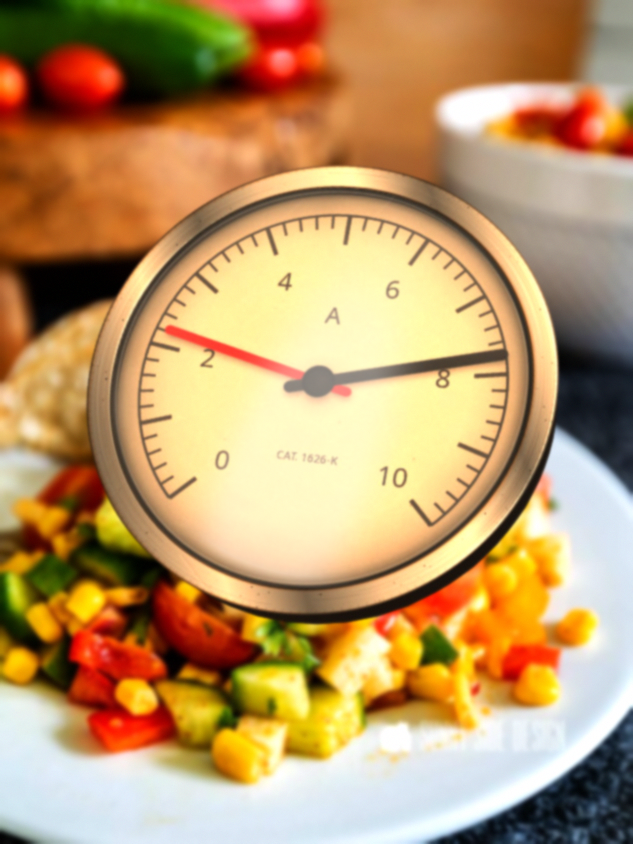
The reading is 7.8 A
